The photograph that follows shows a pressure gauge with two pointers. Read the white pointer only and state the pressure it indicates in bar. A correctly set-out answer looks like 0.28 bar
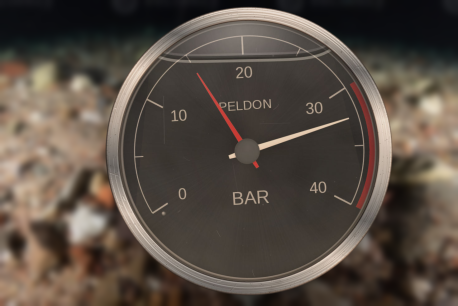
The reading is 32.5 bar
